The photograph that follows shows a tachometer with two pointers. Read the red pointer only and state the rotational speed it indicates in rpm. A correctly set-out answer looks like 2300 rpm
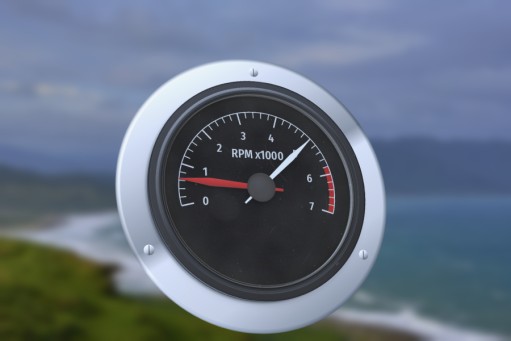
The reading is 600 rpm
